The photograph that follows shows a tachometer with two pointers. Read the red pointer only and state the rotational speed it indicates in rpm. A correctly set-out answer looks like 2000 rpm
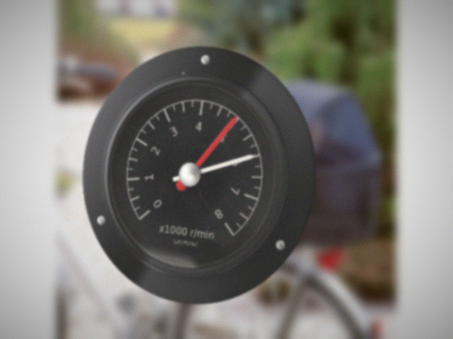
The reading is 5000 rpm
